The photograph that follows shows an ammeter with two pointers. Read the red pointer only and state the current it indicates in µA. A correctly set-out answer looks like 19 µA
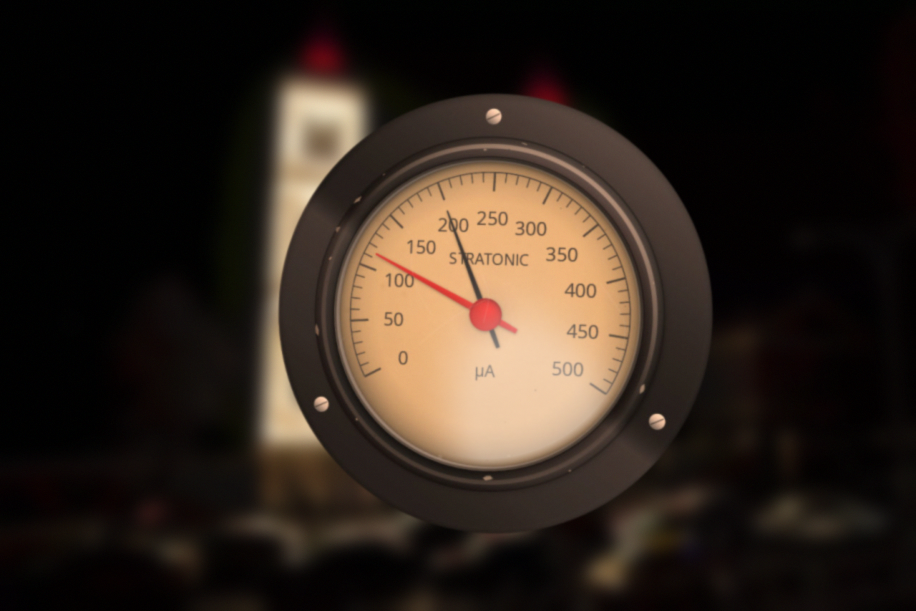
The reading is 115 µA
